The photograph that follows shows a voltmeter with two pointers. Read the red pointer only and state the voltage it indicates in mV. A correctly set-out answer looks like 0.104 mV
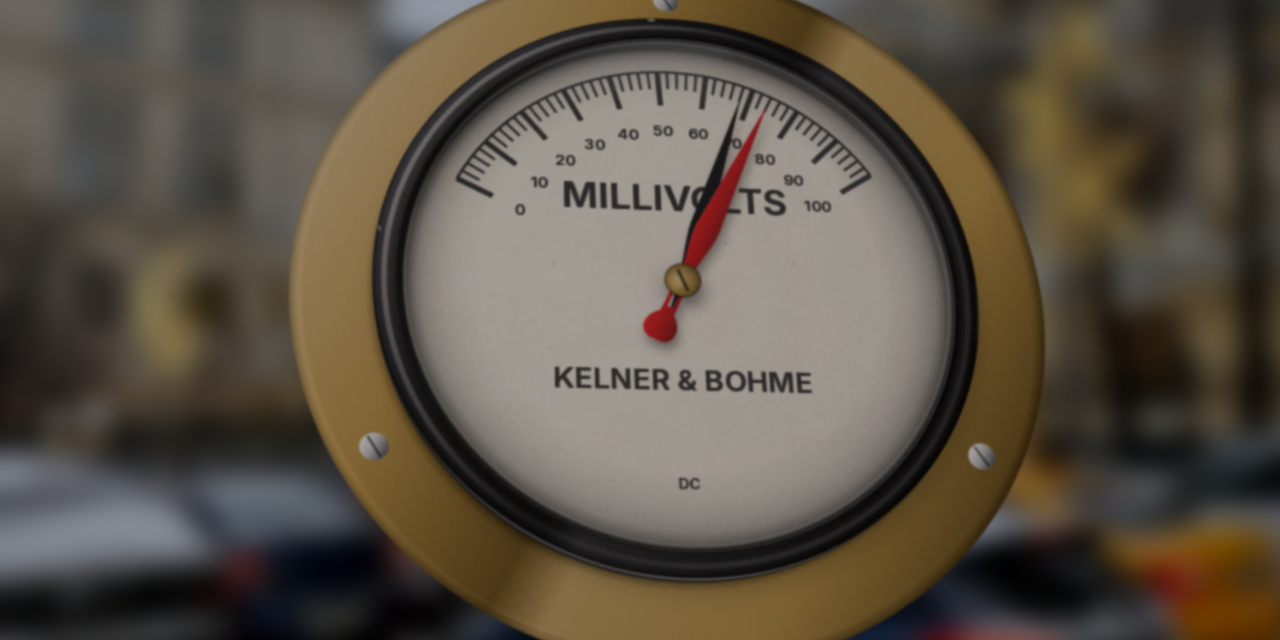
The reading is 74 mV
